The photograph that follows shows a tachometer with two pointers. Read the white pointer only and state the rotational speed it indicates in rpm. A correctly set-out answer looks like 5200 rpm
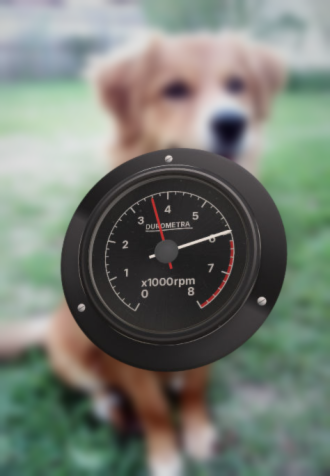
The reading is 6000 rpm
